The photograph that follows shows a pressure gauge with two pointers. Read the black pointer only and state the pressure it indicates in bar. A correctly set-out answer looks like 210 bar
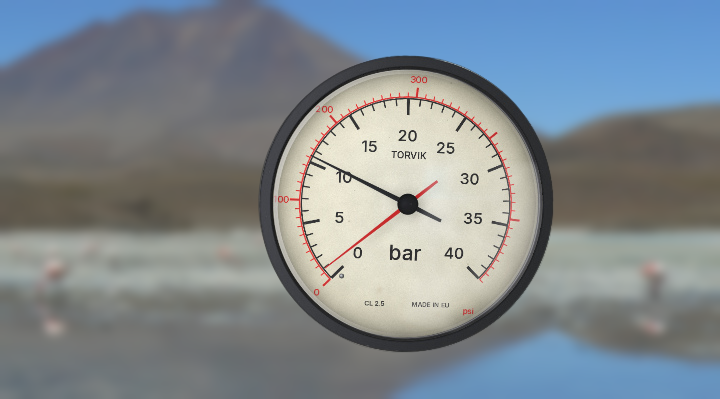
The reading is 10.5 bar
